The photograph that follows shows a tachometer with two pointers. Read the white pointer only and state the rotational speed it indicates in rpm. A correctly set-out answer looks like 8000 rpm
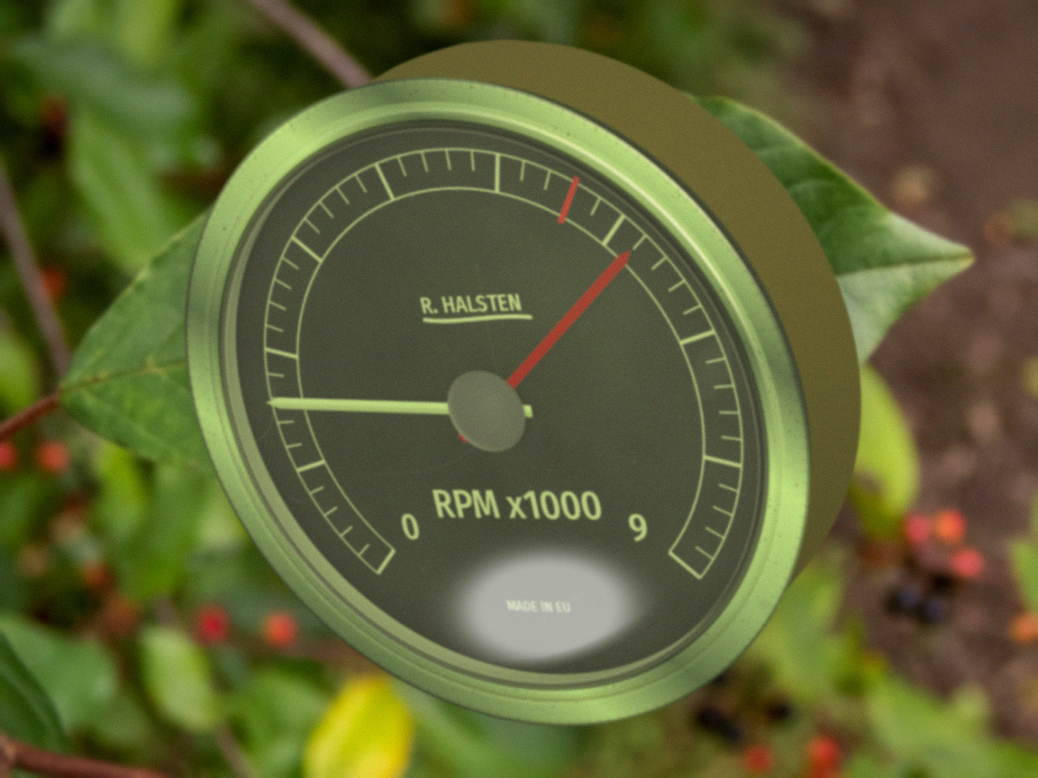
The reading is 1600 rpm
